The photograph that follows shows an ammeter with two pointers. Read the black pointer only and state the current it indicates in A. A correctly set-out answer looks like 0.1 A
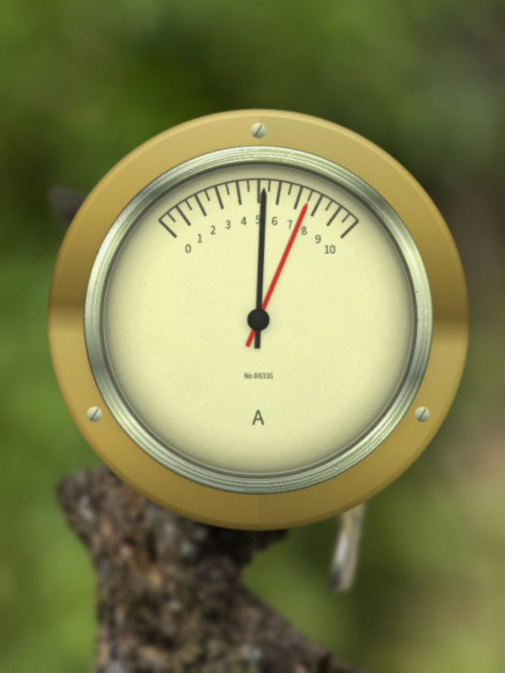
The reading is 5.25 A
